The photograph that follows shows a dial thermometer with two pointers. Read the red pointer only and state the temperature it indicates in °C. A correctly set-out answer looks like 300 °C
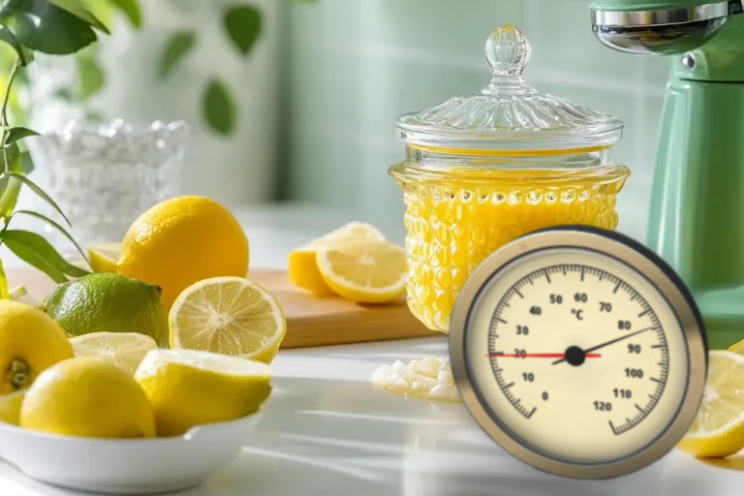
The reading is 20 °C
